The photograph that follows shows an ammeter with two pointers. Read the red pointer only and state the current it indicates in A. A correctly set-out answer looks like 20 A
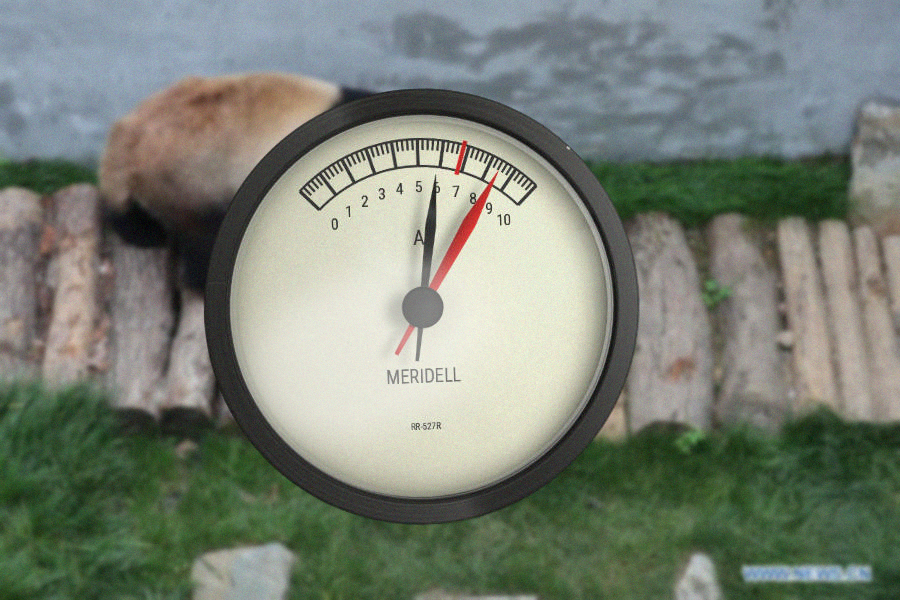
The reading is 8.4 A
